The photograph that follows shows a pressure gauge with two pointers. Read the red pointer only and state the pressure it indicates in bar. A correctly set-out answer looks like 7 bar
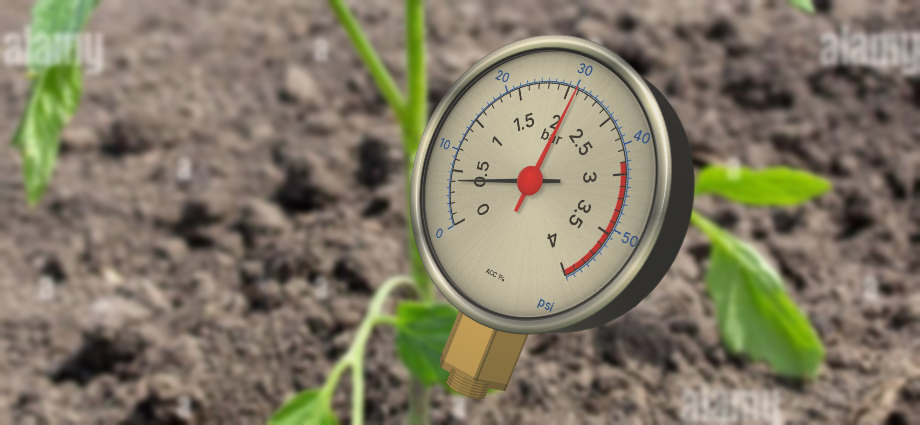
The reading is 2.1 bar
